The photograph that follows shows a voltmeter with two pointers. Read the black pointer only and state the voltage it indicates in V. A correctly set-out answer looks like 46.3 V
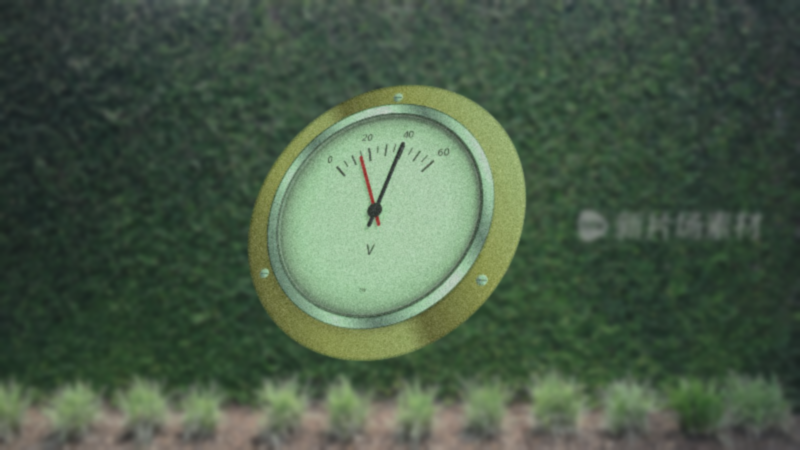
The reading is 40 V
